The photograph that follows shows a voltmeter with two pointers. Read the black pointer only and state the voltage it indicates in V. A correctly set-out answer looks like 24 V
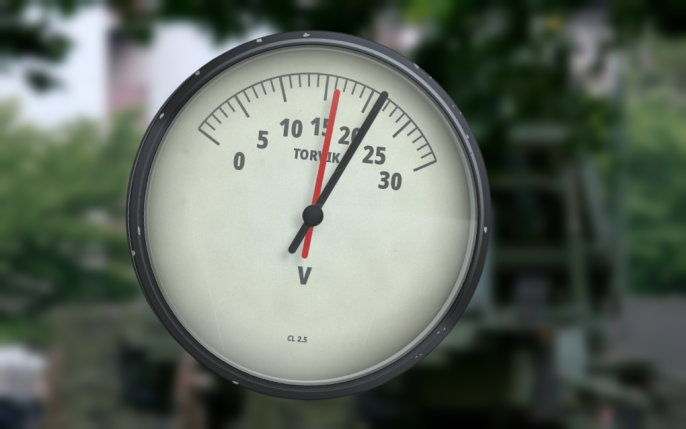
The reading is 21 V
